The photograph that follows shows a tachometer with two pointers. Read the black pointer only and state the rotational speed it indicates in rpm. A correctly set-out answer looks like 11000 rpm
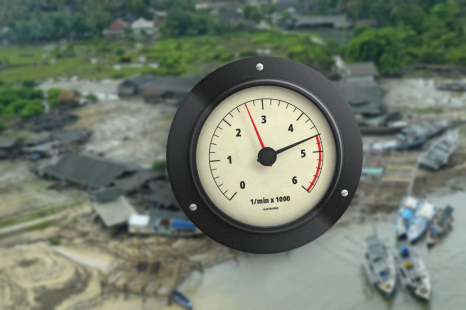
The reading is 4600 rpm
